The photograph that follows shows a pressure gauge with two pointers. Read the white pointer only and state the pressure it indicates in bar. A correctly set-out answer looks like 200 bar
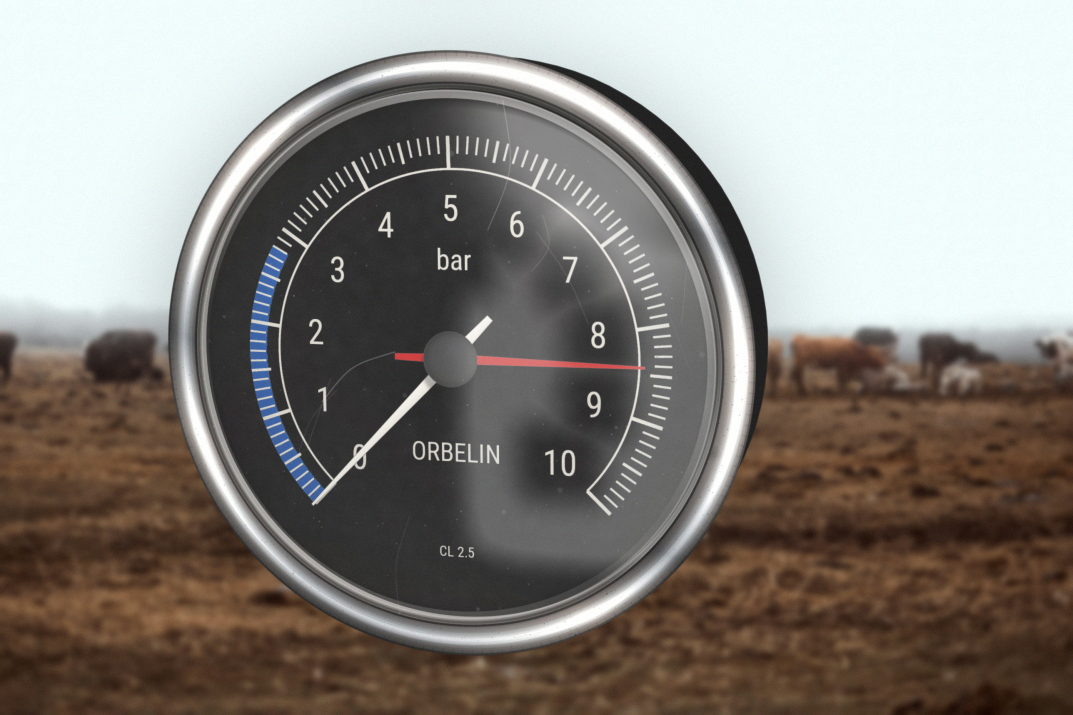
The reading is 0 bar
